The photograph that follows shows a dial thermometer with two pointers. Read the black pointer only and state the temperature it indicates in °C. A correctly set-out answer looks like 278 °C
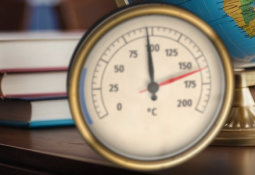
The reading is 95 °C
